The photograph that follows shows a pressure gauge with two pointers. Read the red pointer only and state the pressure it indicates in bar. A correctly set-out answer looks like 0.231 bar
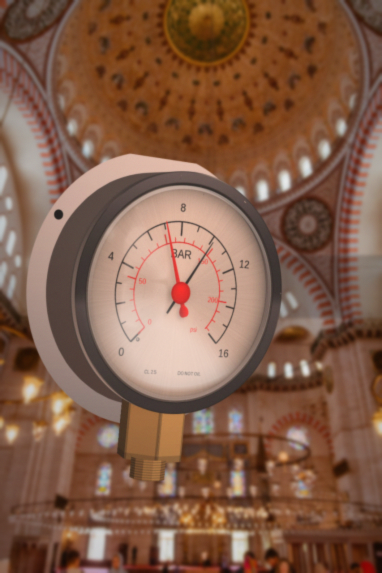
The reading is 7 bar
